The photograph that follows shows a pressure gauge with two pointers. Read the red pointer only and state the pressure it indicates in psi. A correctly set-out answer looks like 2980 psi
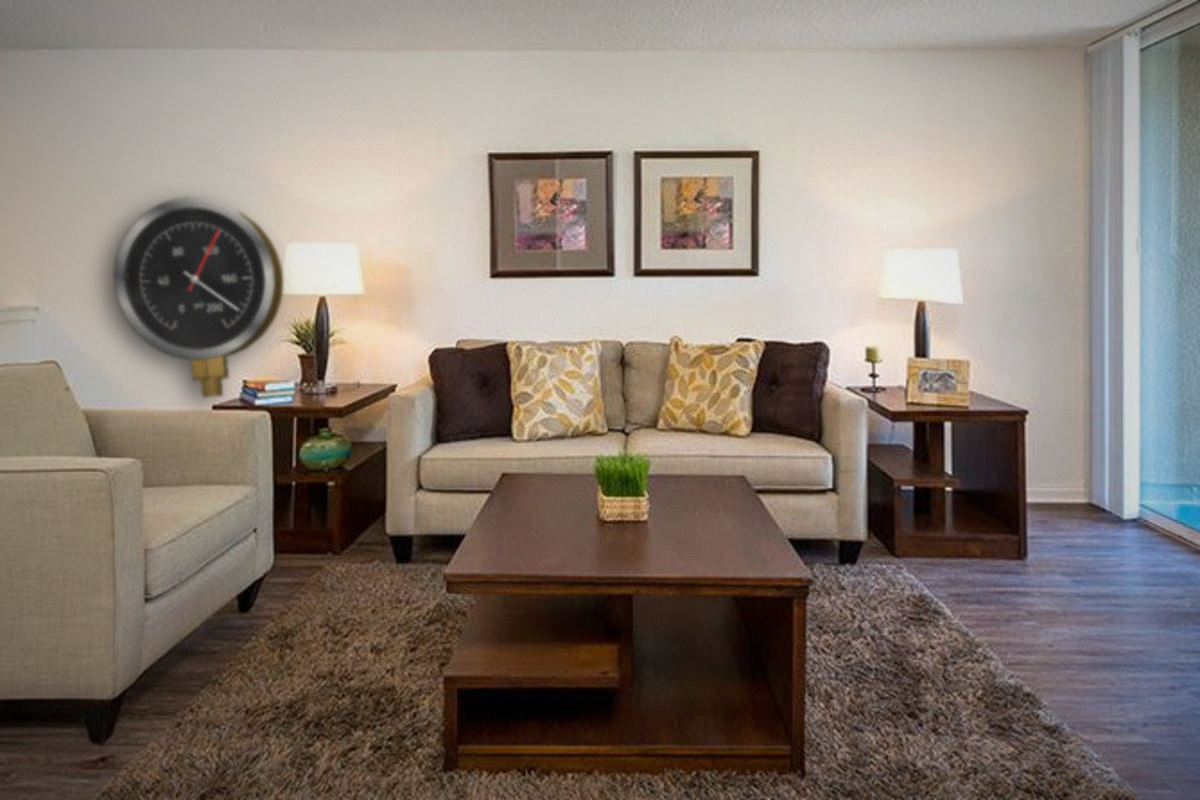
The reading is 120 psi
